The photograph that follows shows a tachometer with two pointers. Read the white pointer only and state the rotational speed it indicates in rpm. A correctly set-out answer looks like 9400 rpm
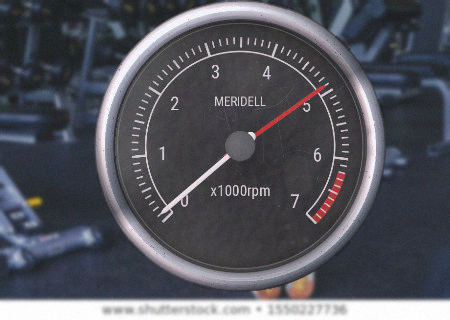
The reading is 100 rpm
